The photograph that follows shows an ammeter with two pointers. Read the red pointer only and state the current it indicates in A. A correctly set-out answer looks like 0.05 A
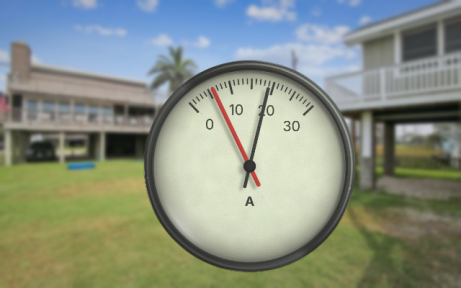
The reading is 6 A
